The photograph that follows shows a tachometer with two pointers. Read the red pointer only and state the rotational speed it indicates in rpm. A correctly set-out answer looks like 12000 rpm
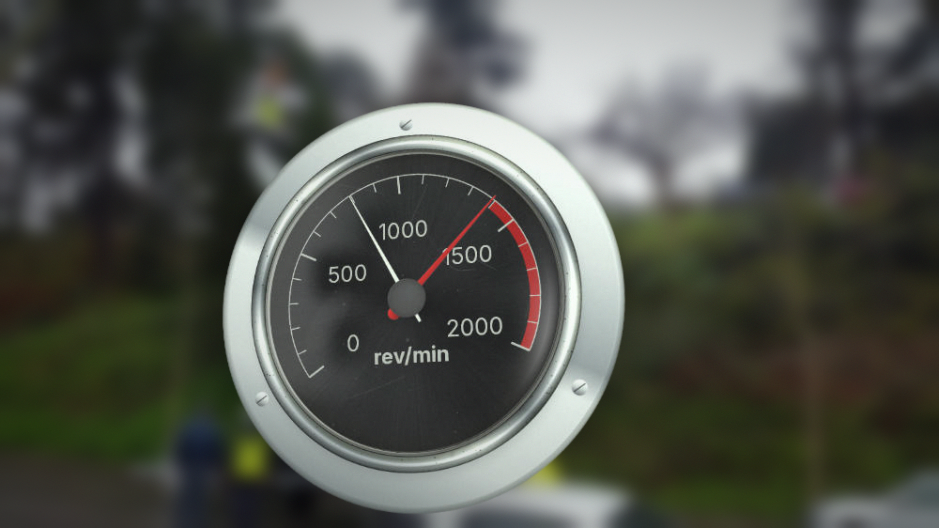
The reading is 1400 rpm
